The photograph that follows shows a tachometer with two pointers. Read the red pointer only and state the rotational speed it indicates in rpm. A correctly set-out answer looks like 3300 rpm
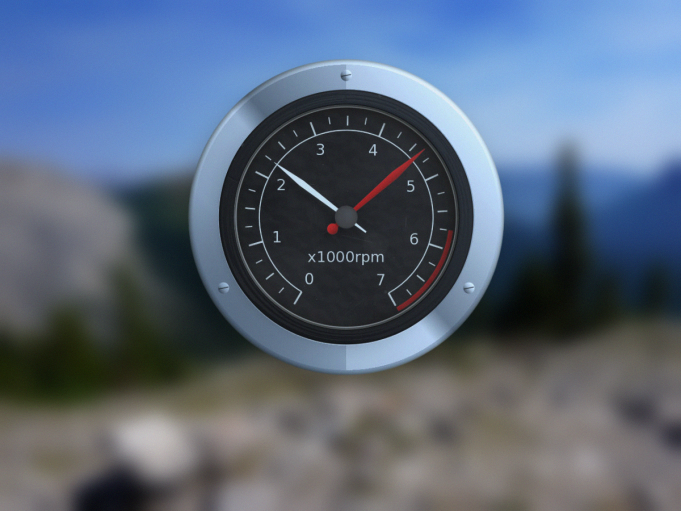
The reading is 4625 rpm
